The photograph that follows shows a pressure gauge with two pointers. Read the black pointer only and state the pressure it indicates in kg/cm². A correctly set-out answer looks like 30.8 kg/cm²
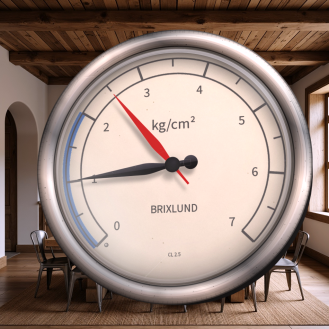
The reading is 1 kg/cm²
